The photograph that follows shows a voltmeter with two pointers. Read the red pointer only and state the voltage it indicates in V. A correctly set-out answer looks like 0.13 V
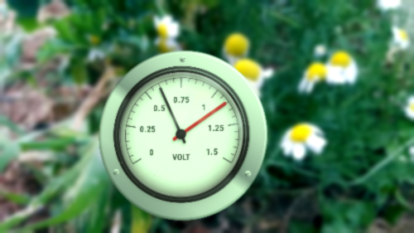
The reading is 1.1 V
